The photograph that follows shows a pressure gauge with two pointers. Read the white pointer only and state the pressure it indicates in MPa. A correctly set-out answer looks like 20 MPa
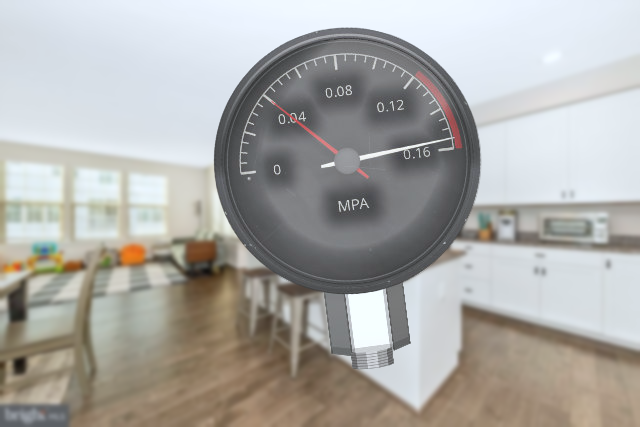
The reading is 0.155 MPa
